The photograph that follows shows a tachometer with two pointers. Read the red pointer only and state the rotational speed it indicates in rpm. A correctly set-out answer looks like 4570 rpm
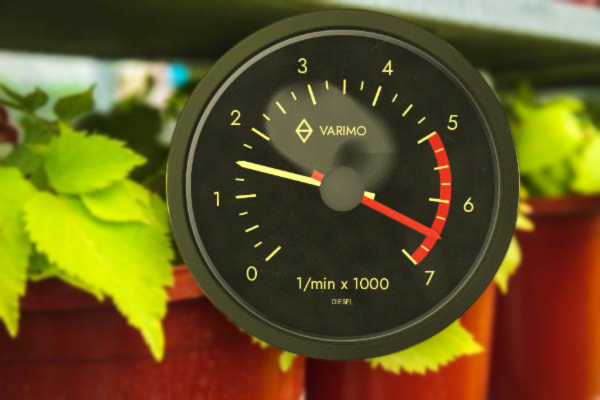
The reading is 6500 rpm
